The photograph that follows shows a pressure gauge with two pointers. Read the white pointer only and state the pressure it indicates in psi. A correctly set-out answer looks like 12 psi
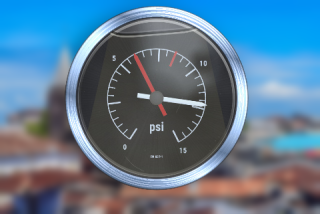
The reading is 12.25 psi
